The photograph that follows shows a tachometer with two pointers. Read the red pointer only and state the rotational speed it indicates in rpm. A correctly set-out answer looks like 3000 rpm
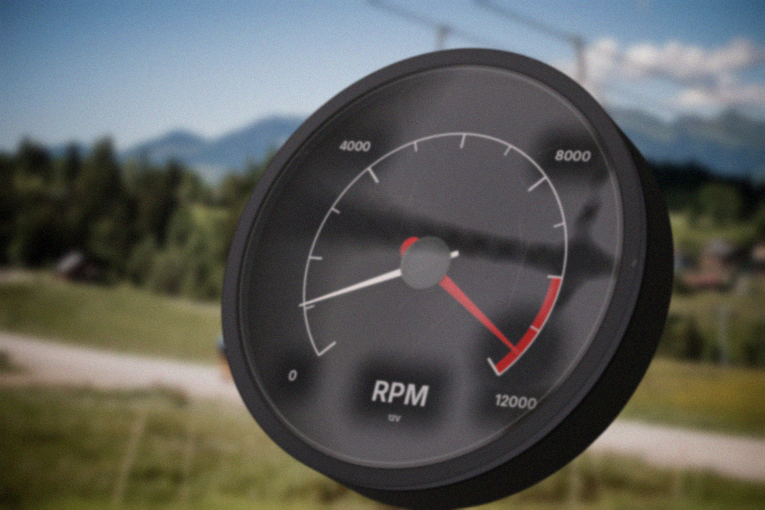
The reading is 11500 rpm
